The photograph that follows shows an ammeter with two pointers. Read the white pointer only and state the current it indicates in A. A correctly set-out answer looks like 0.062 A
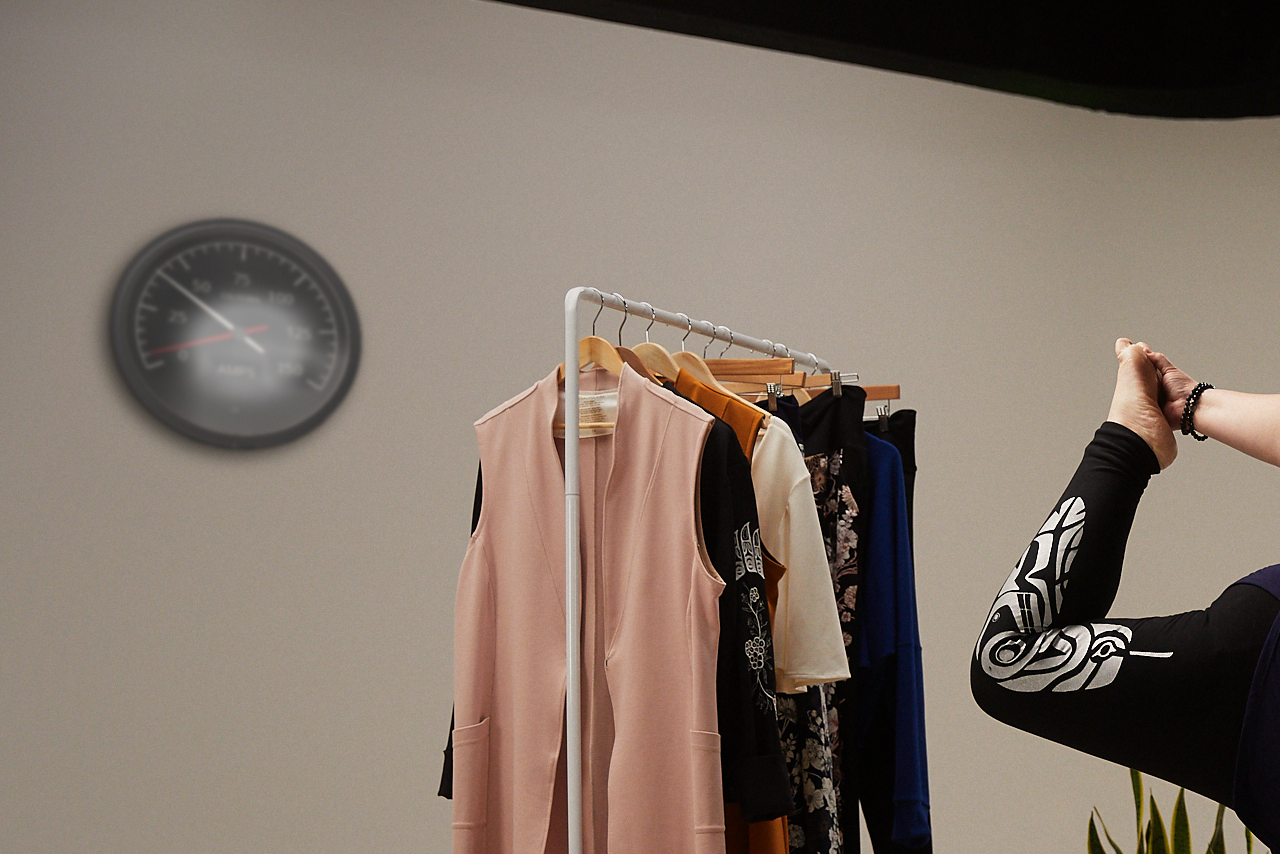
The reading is 40 A
